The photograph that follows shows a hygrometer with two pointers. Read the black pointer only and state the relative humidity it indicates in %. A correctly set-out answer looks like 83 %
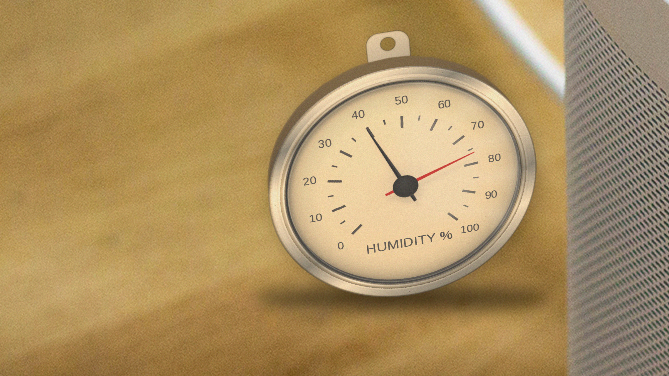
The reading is 40 %
